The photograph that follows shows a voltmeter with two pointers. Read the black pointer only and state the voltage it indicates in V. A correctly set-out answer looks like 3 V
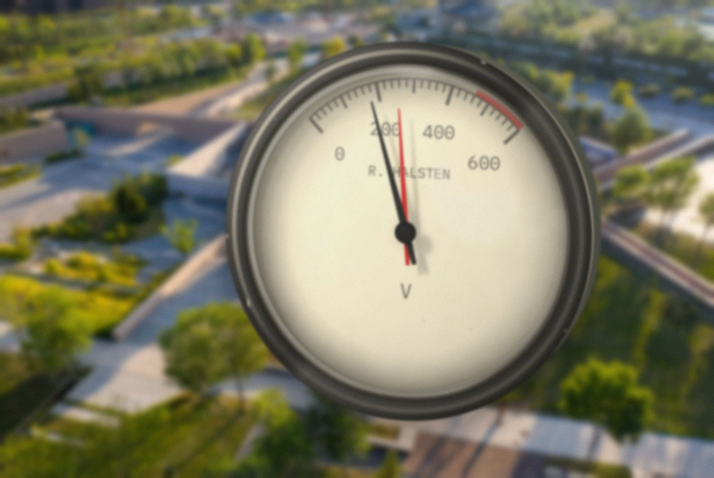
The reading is 180 V
